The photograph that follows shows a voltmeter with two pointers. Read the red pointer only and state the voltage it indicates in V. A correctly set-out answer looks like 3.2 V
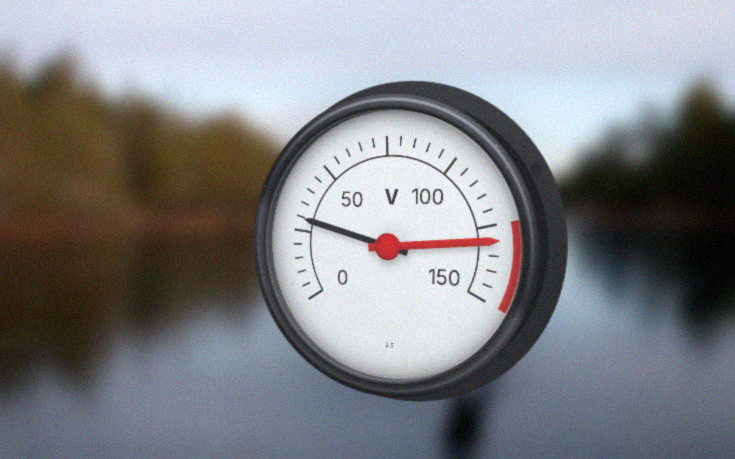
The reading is 130 V
